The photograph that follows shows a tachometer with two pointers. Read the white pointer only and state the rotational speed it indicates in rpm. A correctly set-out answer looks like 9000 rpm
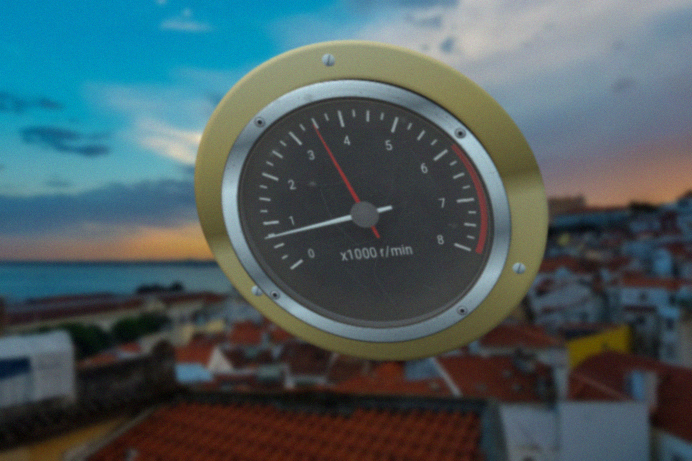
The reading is 750 rpm
